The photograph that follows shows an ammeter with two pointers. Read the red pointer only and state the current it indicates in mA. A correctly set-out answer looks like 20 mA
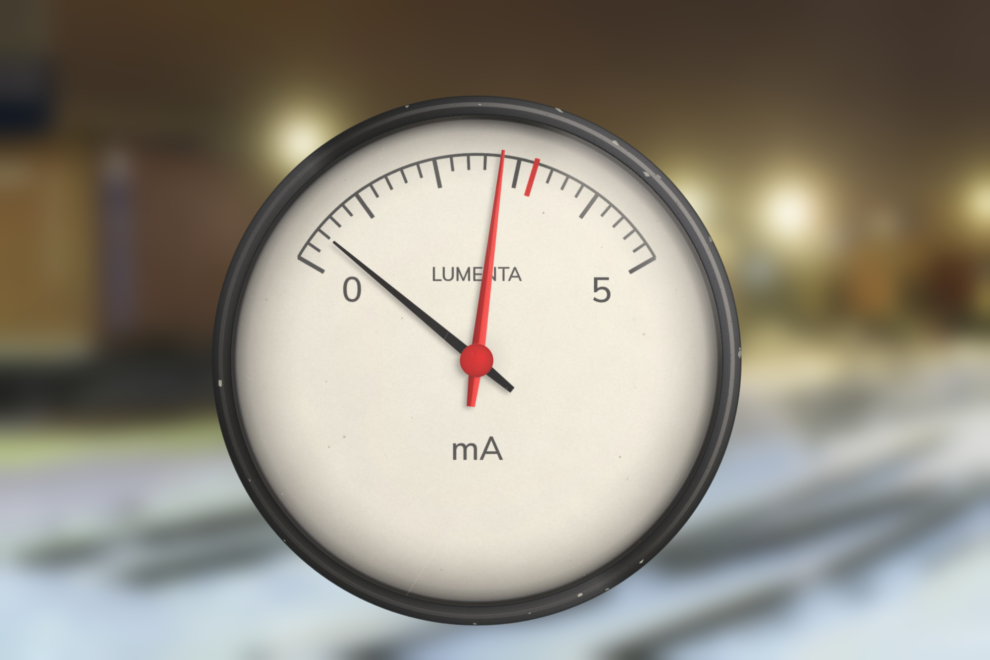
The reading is 2.8 mA
